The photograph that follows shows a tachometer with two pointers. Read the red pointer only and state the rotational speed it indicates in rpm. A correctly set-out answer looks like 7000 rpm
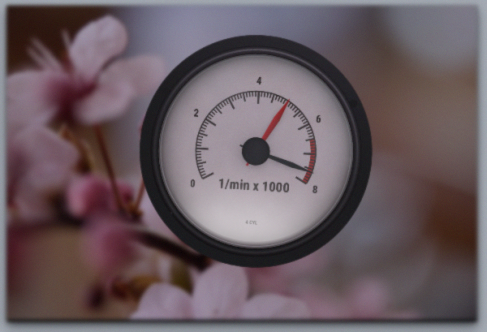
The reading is 5000 rpm
